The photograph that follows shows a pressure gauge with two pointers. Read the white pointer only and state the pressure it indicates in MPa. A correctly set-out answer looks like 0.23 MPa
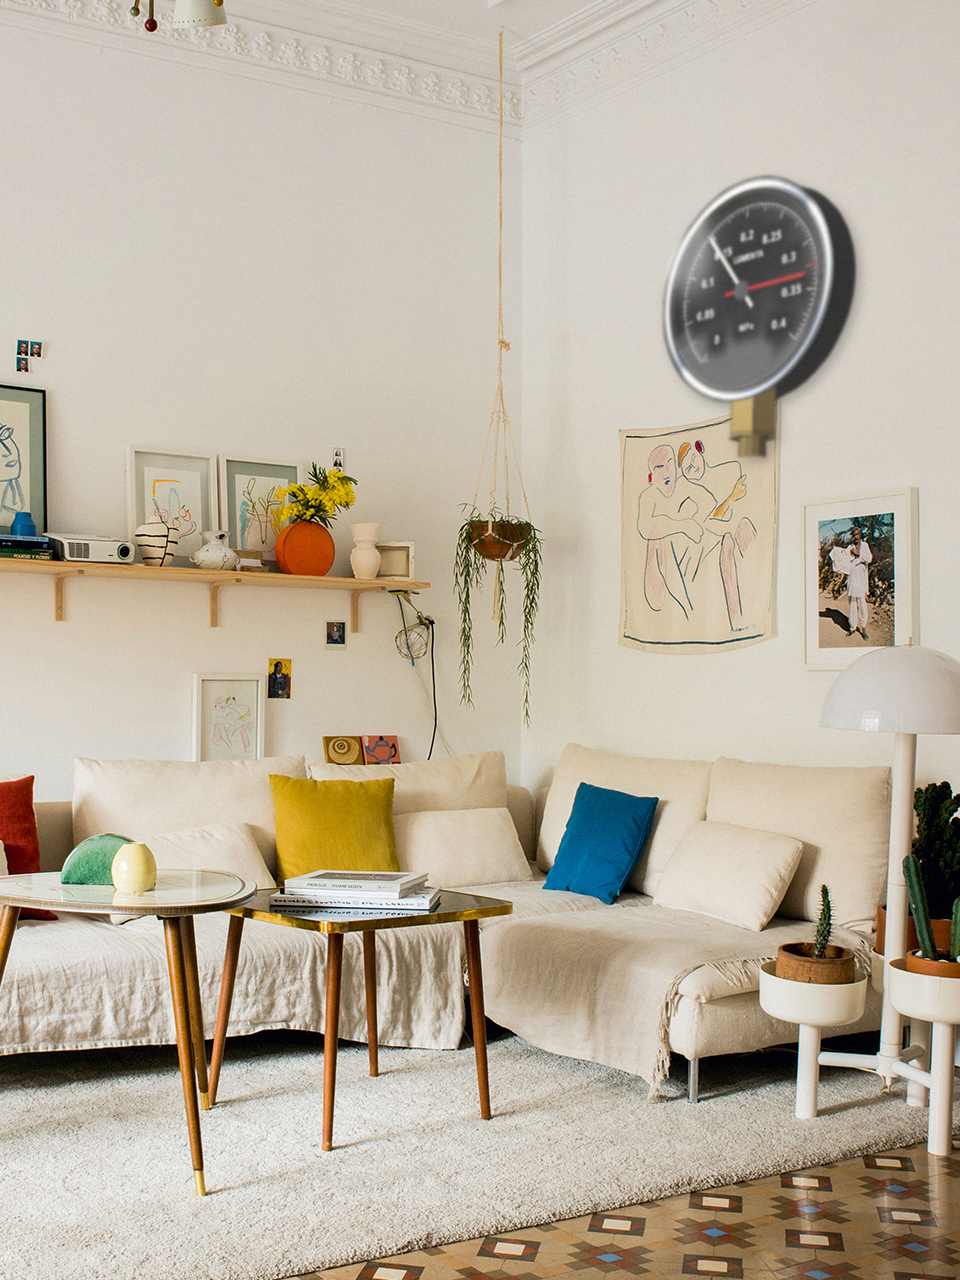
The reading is 0.15 MPa
